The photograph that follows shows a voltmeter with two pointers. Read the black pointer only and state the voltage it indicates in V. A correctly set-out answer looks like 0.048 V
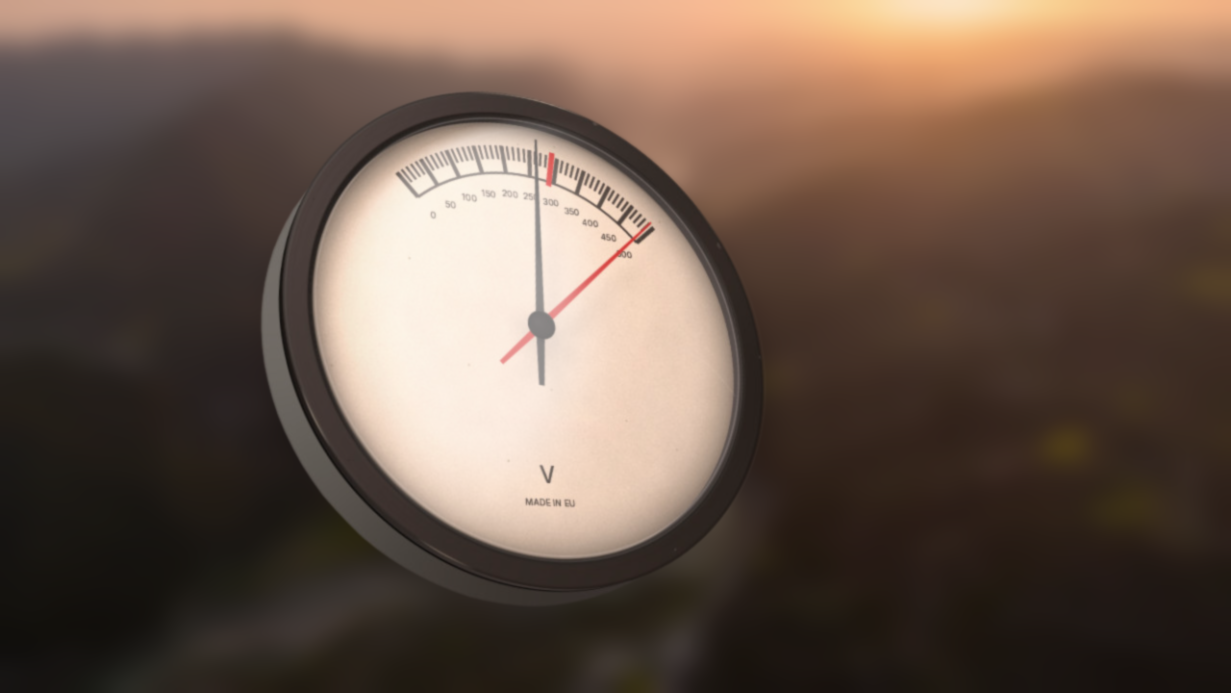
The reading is 250 V
